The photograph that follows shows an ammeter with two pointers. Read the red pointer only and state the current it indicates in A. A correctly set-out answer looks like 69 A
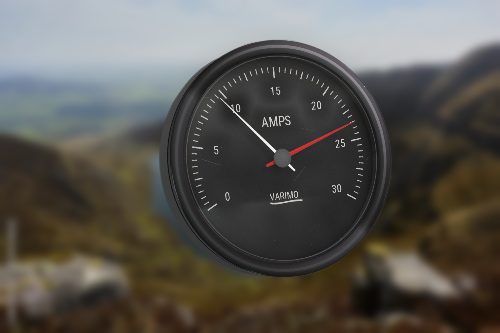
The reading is 23.5 A
